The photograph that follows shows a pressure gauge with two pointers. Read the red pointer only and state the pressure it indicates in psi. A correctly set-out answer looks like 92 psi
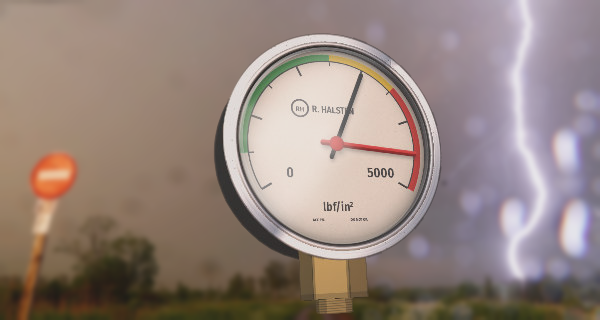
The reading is 4500 psi
